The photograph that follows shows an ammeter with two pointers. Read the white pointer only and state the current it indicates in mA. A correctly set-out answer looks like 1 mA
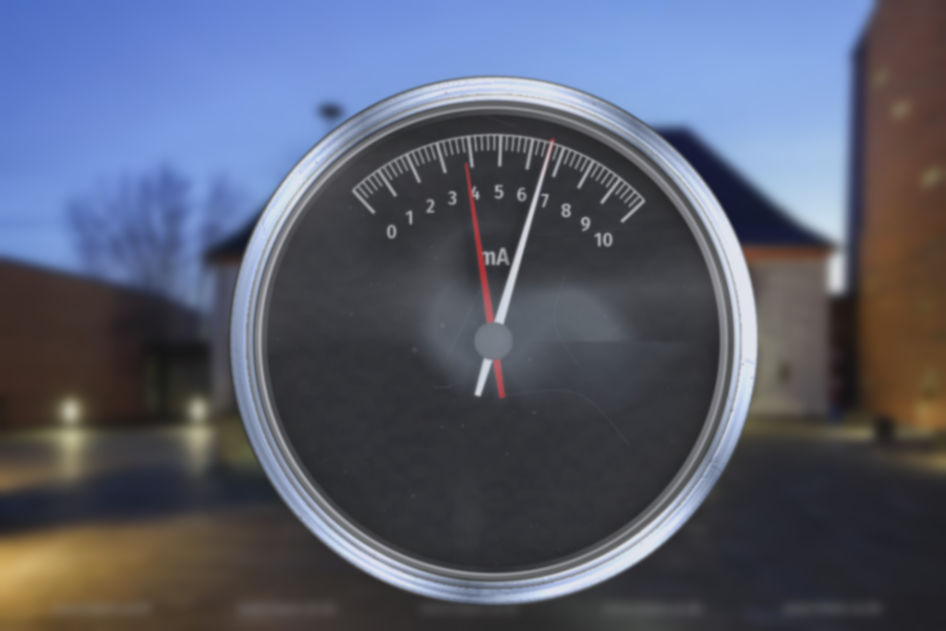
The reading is 6.6 mA
